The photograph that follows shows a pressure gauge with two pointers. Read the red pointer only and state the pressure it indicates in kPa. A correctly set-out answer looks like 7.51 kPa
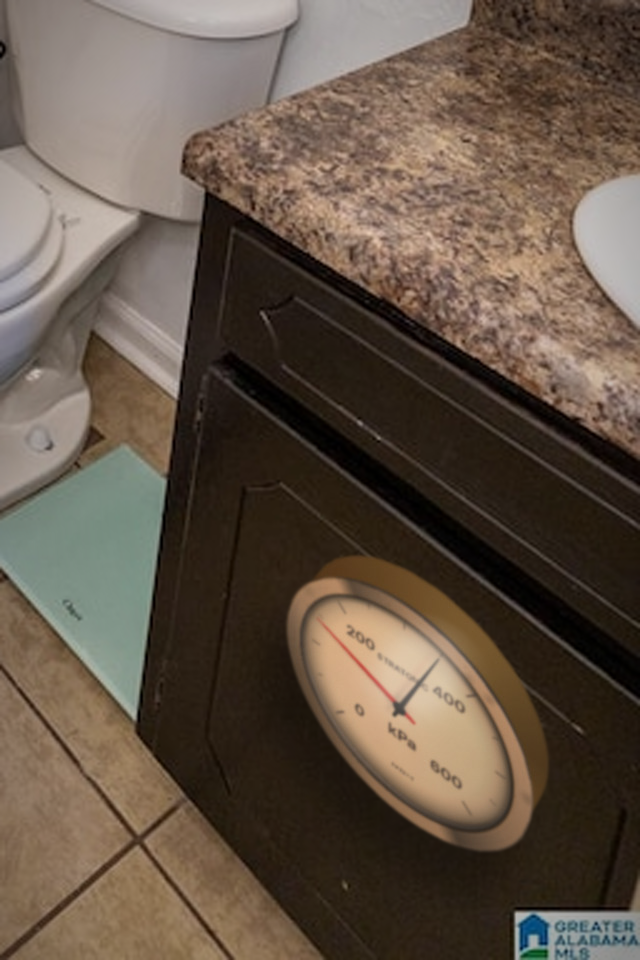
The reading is 150 kPa
